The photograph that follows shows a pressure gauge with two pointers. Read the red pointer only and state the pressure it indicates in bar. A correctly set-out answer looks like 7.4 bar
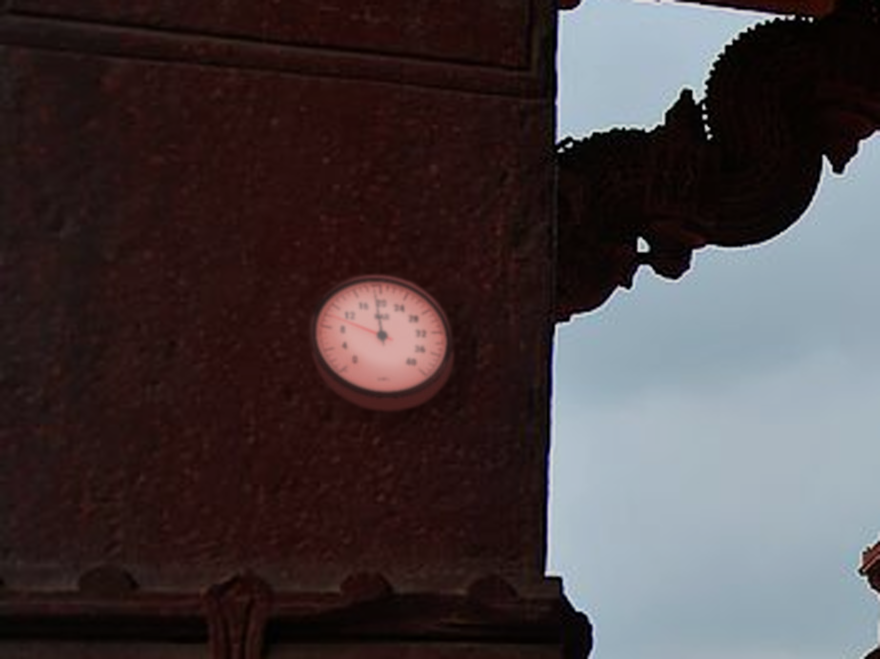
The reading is 10 bar
